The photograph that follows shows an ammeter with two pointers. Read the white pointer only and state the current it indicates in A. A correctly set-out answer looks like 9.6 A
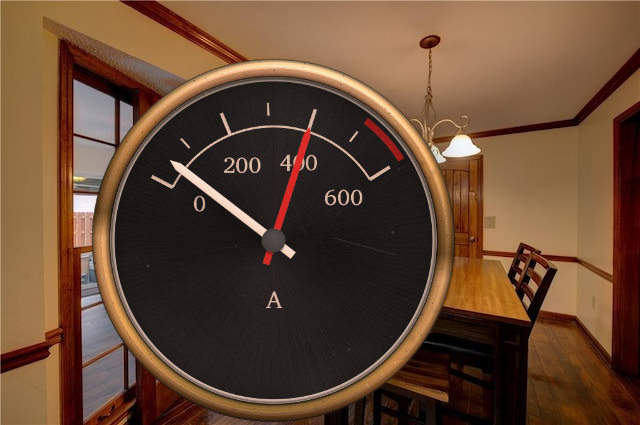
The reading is 50 A
